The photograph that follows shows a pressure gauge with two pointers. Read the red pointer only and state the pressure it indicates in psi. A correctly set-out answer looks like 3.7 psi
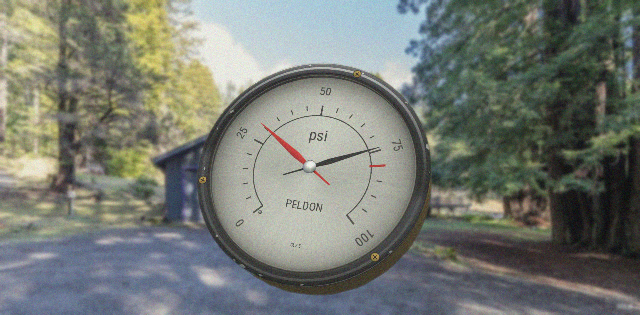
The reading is 30 psi
